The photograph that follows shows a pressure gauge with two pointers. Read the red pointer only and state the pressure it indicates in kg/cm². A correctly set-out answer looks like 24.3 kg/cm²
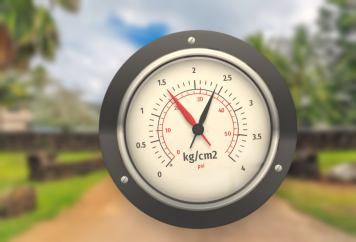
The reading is 1.5 kg/cm²
